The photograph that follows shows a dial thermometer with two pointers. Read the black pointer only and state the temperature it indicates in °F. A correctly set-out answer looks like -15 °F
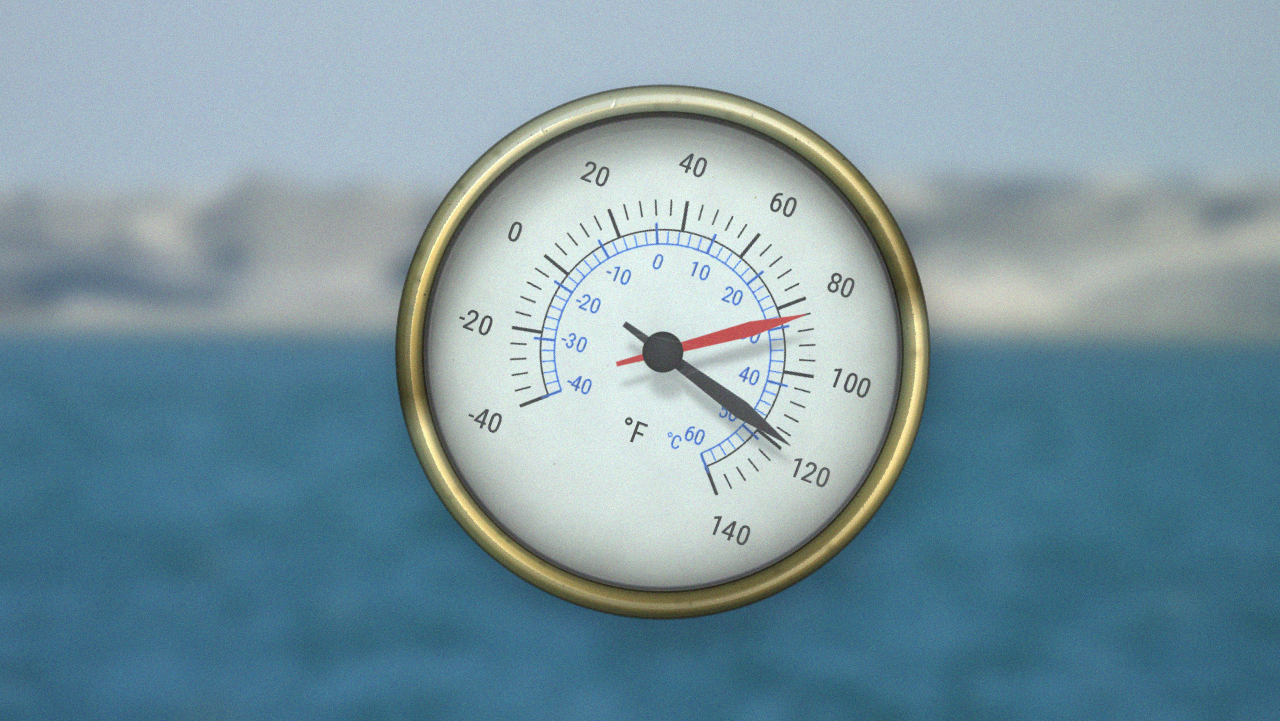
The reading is 118 °F
